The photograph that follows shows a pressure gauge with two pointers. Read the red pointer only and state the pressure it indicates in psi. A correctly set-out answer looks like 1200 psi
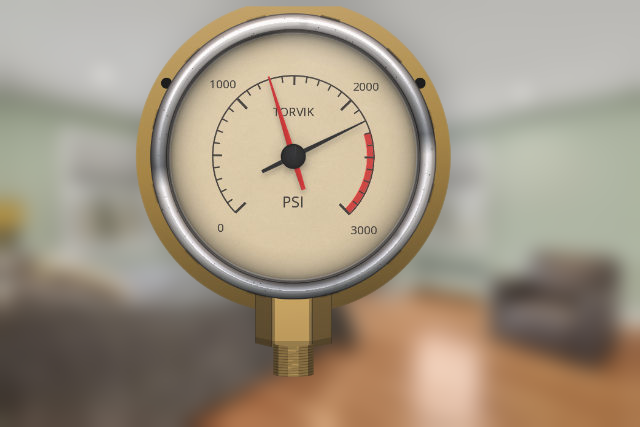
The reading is 1300 psi
